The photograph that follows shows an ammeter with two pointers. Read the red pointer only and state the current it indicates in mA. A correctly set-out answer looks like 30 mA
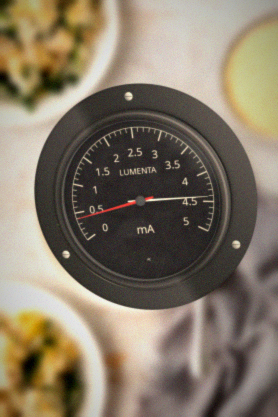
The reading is 0.4 mA
